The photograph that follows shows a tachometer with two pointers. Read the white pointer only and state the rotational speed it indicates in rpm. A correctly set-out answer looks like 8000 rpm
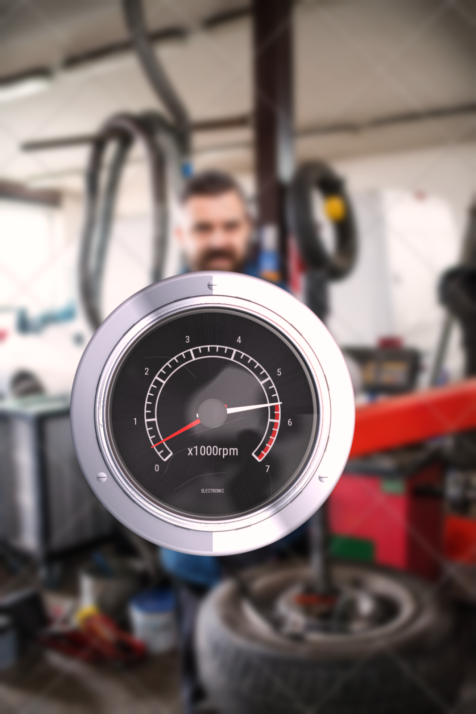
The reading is 5600 rpm
